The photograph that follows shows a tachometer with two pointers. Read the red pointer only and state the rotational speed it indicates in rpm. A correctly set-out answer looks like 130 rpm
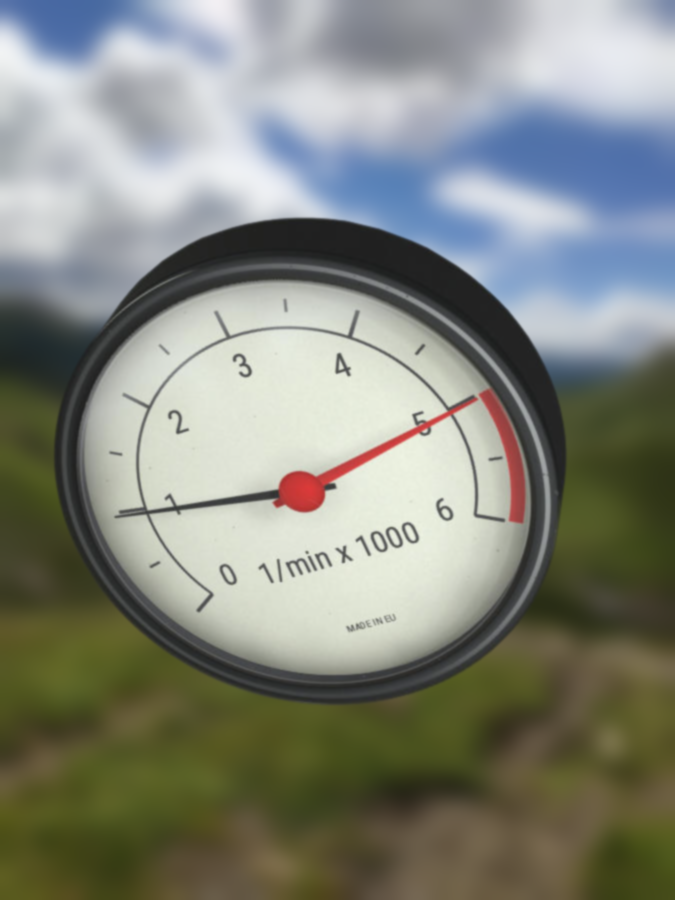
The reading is 5000 rpm
